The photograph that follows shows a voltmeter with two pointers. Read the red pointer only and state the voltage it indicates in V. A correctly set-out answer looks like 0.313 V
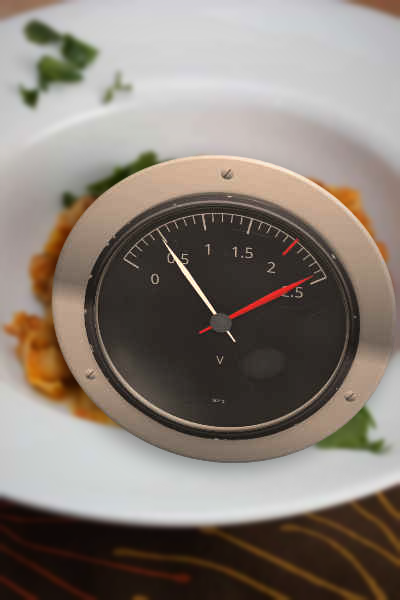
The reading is 2.4 V
